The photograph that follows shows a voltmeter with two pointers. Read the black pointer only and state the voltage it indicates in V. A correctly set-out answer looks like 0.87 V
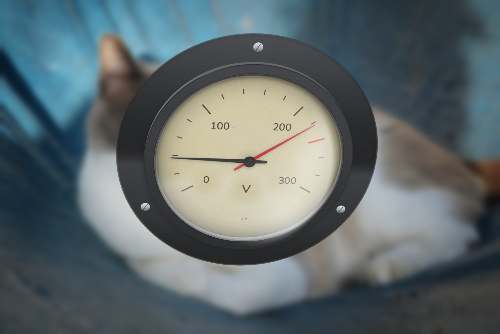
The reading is 40 V
